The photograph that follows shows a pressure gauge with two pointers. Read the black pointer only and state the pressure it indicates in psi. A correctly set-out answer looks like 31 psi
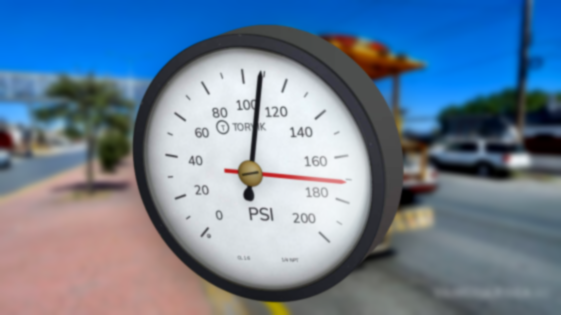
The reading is 110 psi
